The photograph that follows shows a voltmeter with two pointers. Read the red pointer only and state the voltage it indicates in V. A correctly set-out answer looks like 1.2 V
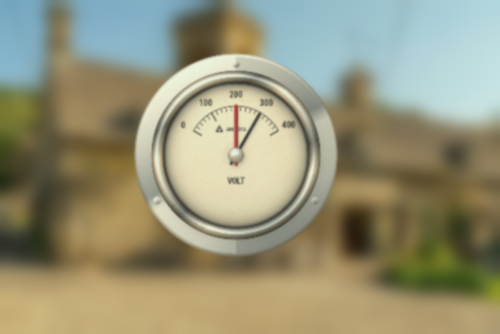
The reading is 200 V
